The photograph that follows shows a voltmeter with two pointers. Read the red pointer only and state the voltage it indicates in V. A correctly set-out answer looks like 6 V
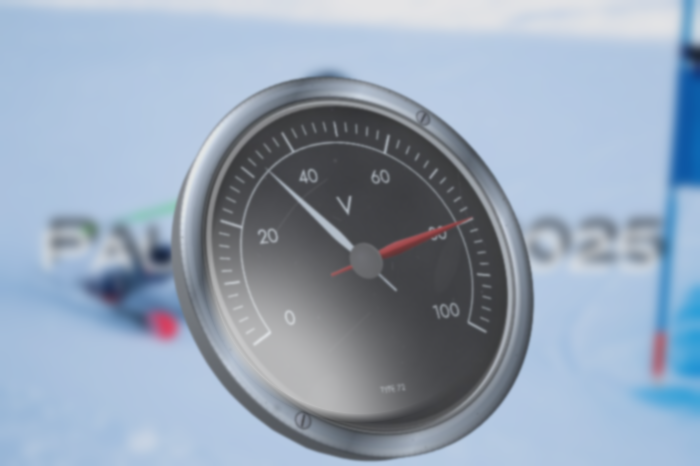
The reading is 80 V
